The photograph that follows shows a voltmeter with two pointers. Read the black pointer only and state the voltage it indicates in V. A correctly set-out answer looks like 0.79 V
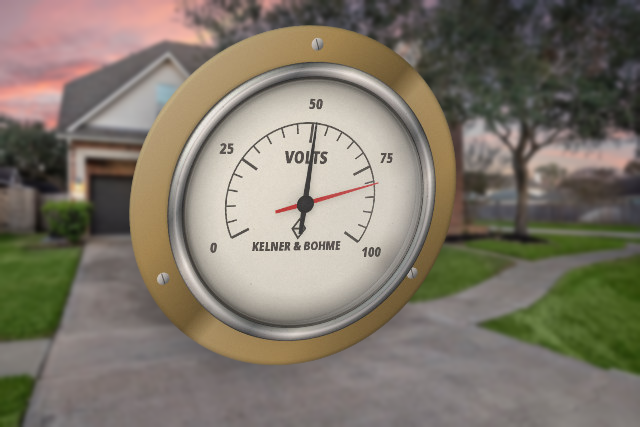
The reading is 50 V
